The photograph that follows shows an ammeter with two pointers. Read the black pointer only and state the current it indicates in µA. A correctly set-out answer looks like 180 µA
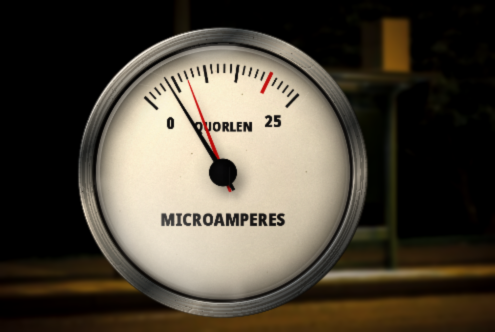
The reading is 4 µA
